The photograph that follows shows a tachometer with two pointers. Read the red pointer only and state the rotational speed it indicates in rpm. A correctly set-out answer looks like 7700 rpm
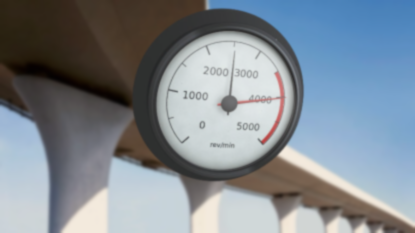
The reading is 4000 rpm
